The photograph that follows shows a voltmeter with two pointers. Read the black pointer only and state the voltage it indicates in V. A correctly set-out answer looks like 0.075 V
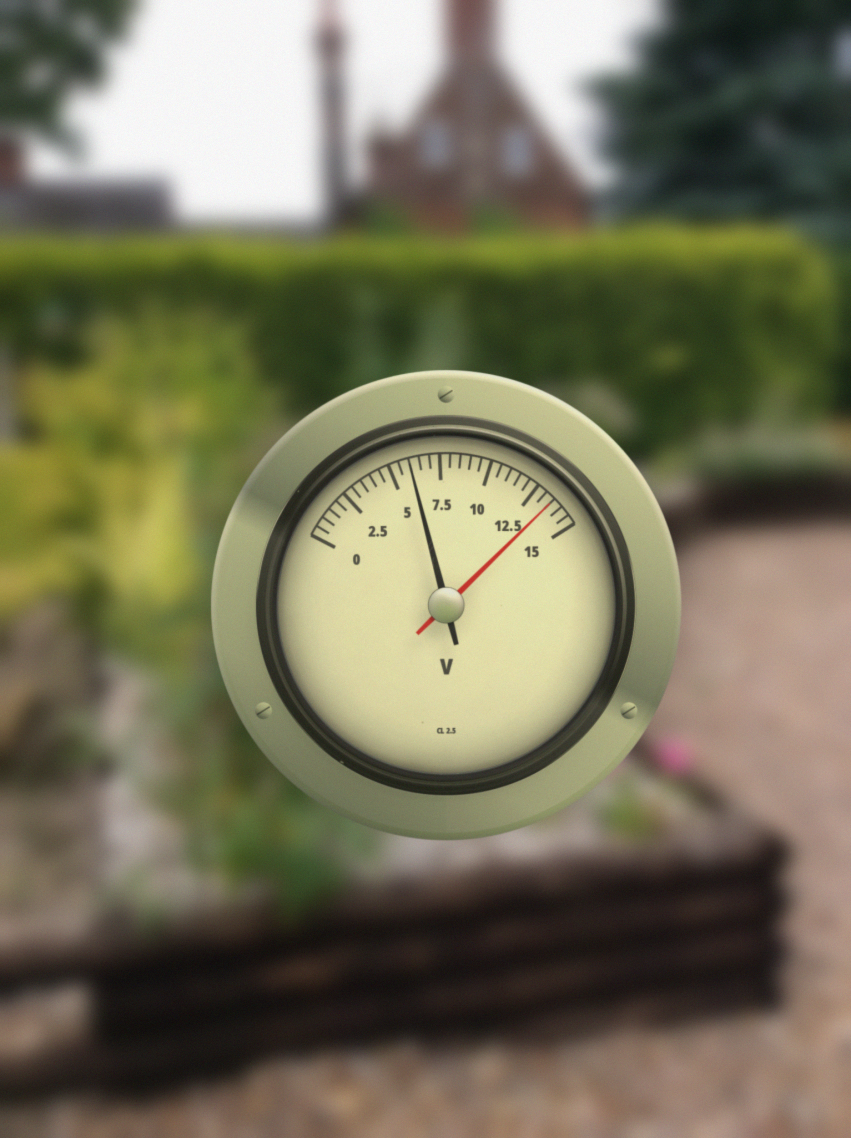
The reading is 6 V
